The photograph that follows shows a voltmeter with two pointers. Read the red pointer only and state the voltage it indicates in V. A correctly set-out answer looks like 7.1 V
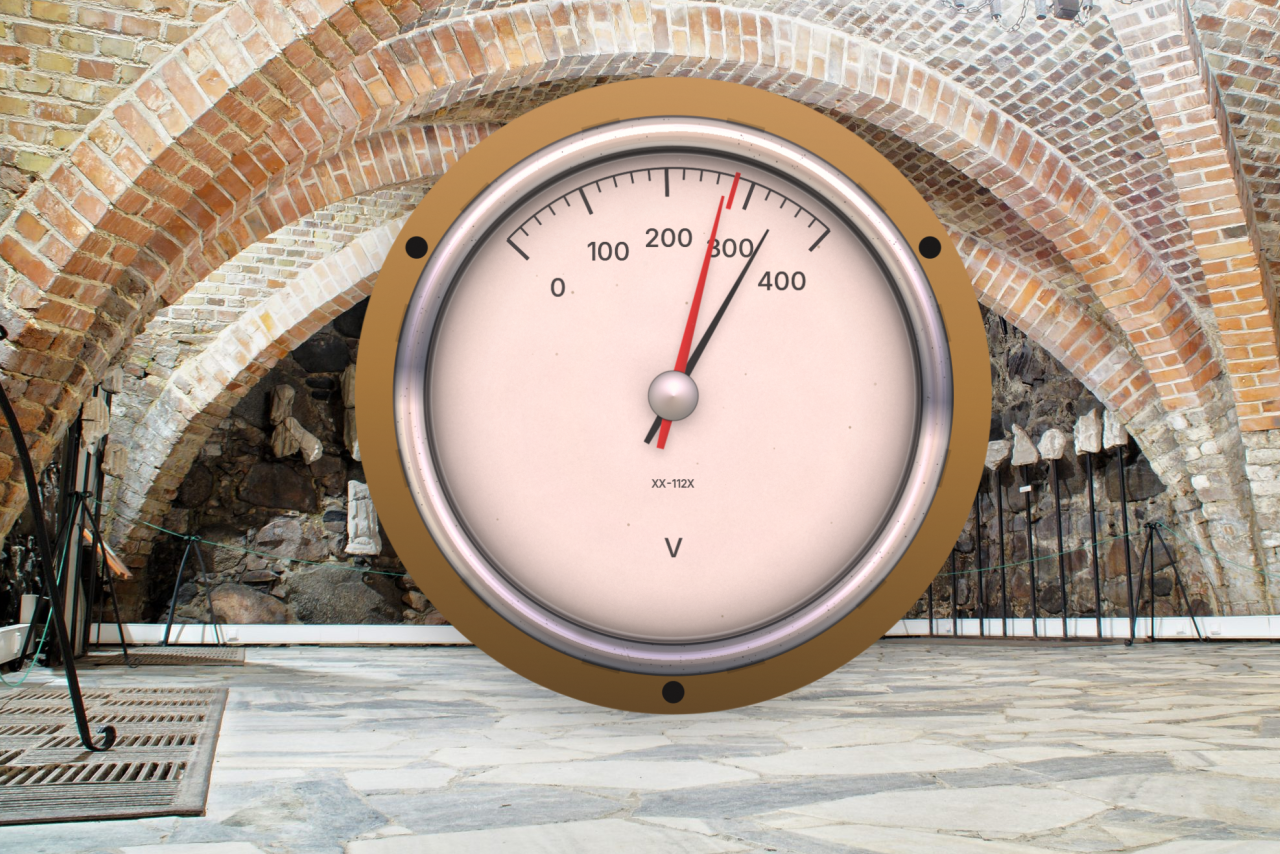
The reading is 270 V
